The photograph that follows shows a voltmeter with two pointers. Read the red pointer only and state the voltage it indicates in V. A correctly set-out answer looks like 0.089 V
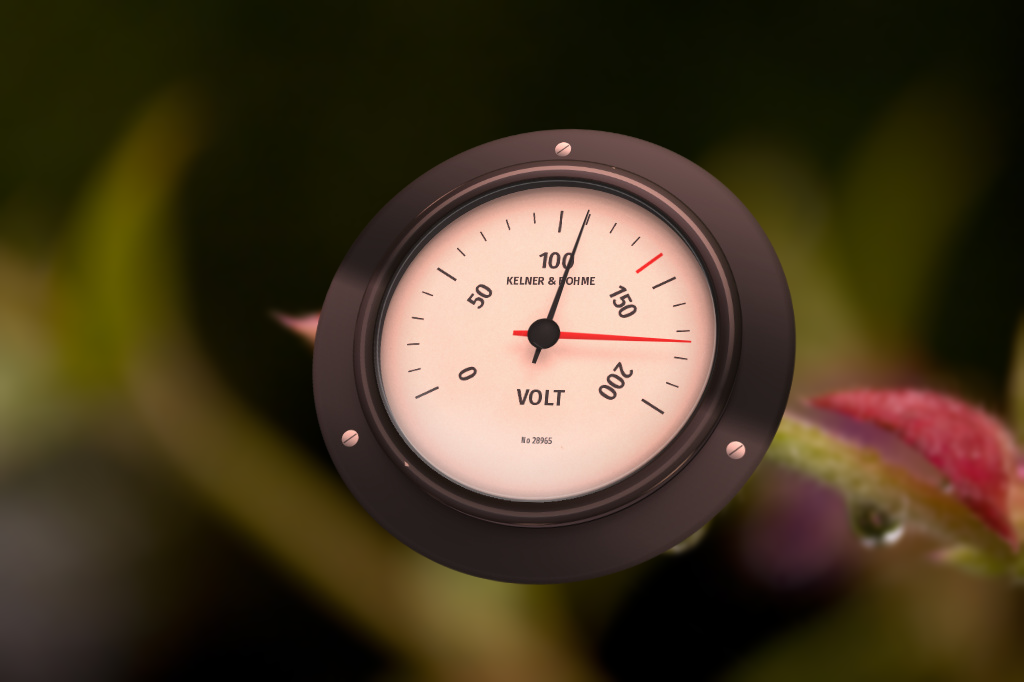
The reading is 175 V
